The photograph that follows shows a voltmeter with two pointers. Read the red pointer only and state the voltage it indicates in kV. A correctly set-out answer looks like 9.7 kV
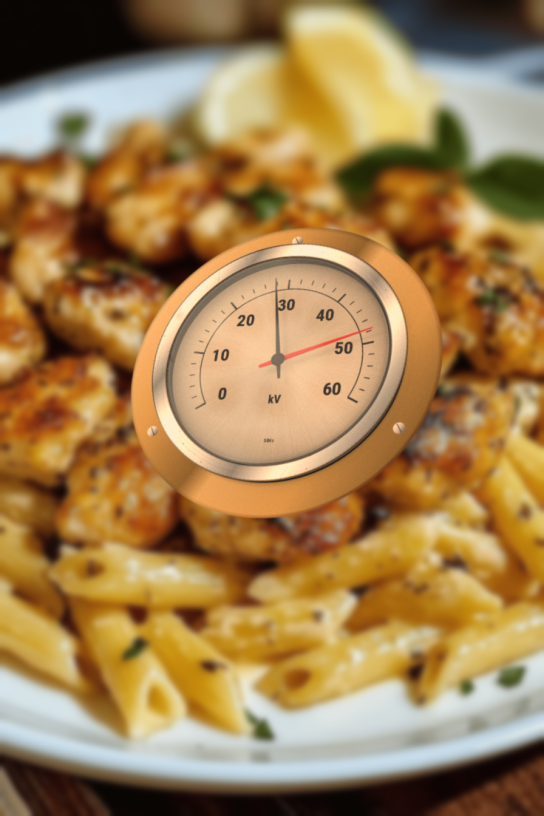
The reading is 48 kV
